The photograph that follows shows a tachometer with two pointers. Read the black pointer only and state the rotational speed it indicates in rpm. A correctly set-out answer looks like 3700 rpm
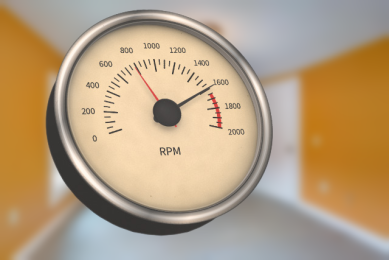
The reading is 1600 rpm
